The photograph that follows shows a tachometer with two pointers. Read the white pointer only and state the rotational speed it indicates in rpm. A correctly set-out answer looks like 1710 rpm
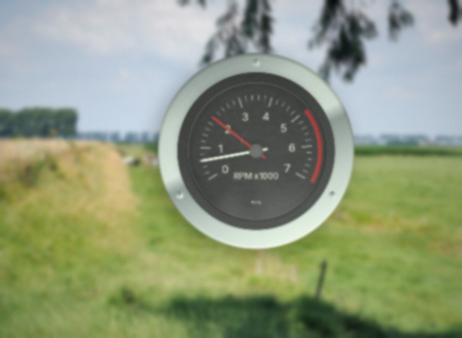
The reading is 600 rpm
